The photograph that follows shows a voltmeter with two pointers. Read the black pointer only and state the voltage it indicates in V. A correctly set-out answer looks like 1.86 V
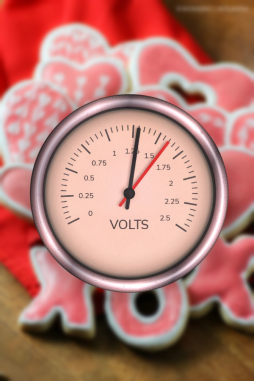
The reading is 1.3 V
